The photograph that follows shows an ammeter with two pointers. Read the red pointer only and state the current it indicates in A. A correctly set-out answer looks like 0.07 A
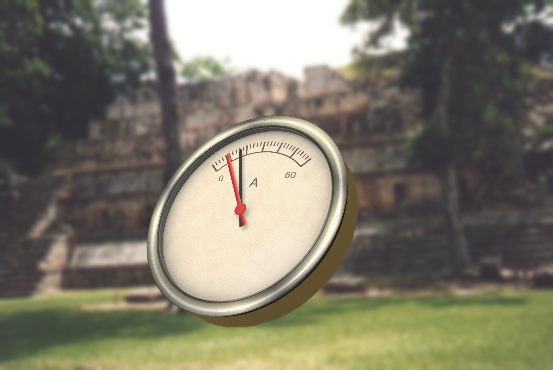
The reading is 10 A
